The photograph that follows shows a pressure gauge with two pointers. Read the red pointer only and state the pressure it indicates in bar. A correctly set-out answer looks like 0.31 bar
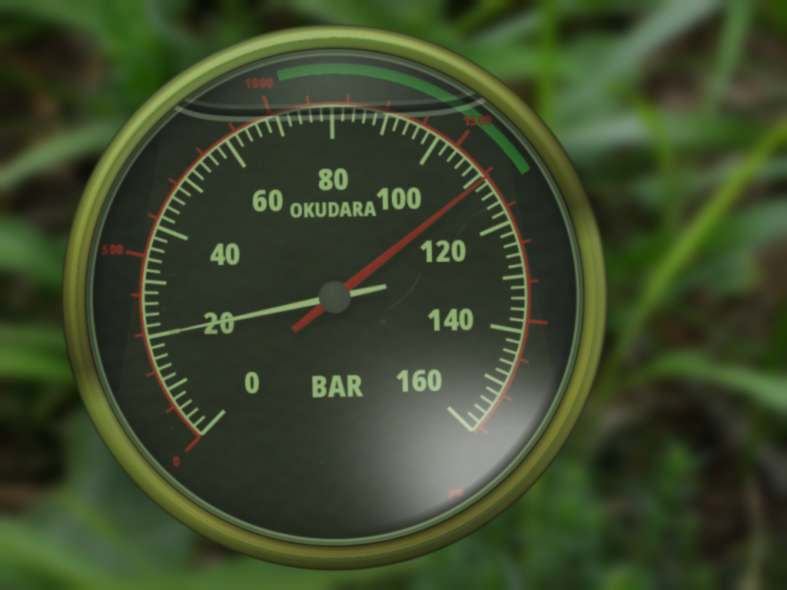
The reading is 111 bar
